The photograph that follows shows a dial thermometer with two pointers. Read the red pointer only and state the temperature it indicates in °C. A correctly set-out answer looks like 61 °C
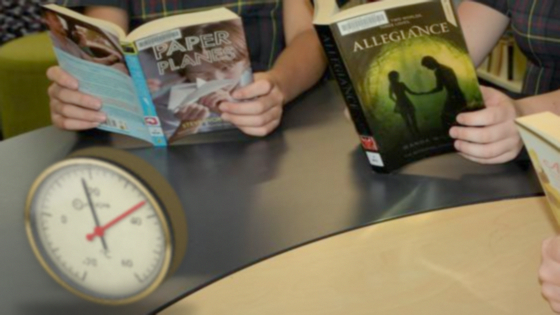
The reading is 36 °C
